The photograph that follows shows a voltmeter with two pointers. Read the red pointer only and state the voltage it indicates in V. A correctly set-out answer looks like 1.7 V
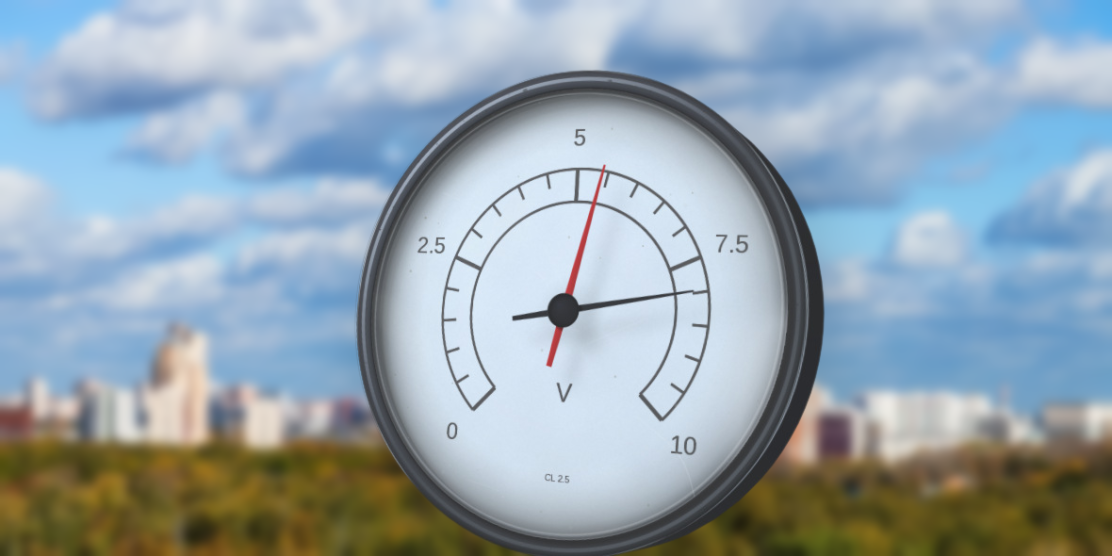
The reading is 5.5 V
